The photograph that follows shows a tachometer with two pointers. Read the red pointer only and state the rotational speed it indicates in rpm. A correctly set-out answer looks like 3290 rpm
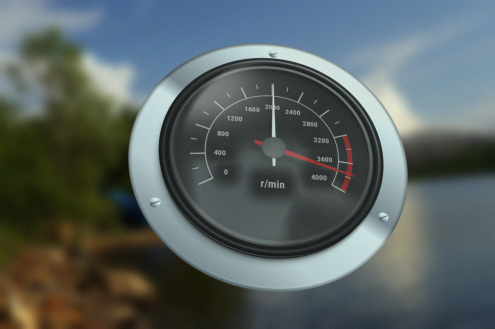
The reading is 3800 rpm
